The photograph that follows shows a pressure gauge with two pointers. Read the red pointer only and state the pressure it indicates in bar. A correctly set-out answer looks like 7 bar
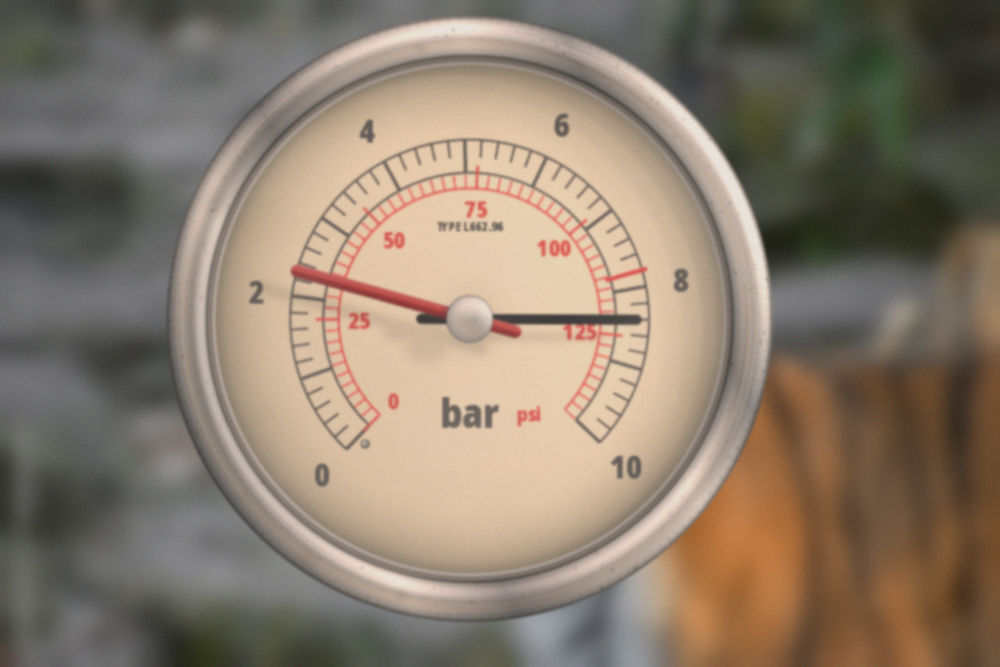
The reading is 2.3 bar
